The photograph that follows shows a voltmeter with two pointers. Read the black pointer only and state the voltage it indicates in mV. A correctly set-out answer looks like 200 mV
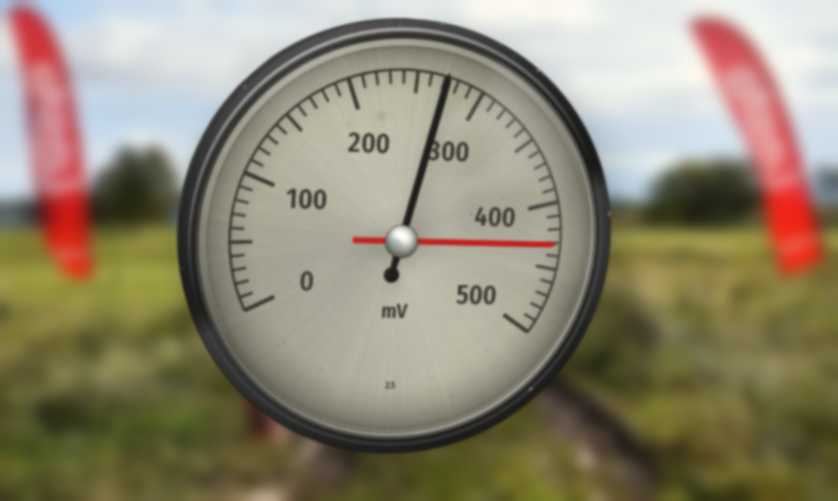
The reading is 270 mV
